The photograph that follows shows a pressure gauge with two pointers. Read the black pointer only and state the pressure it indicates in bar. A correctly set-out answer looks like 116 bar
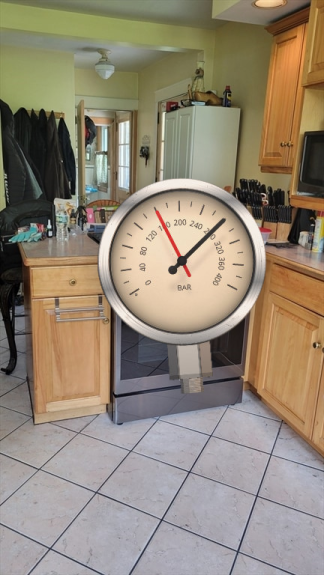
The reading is 280 bar
